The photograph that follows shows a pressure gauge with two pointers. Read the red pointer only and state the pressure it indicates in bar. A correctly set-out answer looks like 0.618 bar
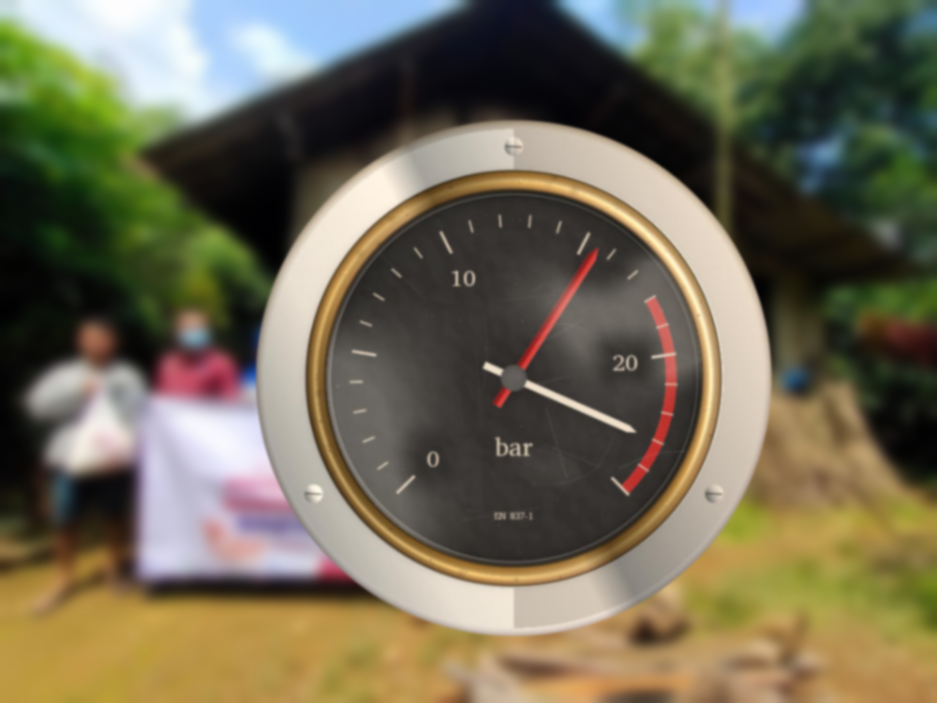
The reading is 15.5 bar
